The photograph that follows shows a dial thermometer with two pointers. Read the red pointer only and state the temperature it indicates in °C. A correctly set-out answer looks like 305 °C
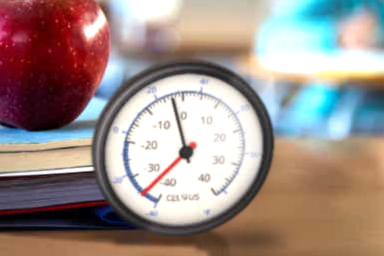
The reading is -35 °C
